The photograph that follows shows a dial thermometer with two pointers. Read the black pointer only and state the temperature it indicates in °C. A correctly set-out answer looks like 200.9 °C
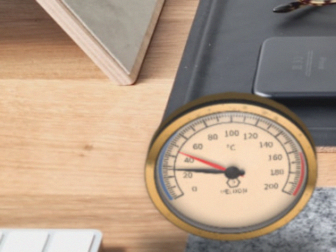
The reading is 30 °C
